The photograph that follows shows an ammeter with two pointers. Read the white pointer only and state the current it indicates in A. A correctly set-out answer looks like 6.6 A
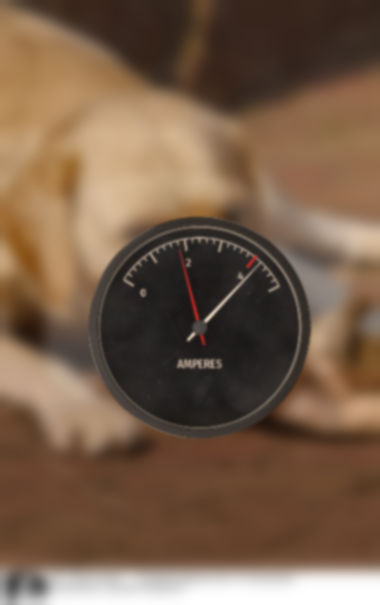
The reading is 4.2 A
